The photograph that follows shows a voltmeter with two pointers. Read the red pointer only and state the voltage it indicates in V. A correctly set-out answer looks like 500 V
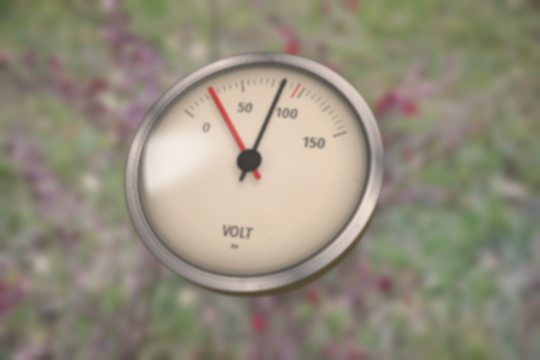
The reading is 25 V
